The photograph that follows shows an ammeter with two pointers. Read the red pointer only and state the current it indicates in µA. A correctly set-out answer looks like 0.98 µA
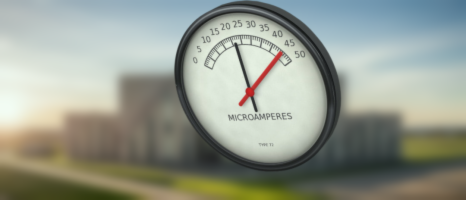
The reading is 45 µA
